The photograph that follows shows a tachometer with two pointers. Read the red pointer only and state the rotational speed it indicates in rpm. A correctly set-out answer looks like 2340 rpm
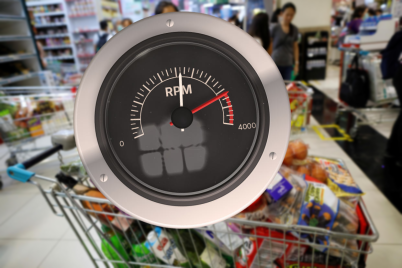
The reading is 3300 rpm
